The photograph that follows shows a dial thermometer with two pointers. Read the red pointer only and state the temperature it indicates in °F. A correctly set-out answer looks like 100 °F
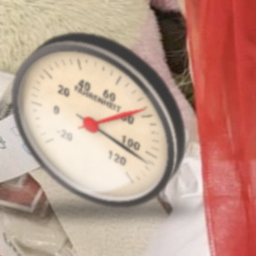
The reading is 76 °F
